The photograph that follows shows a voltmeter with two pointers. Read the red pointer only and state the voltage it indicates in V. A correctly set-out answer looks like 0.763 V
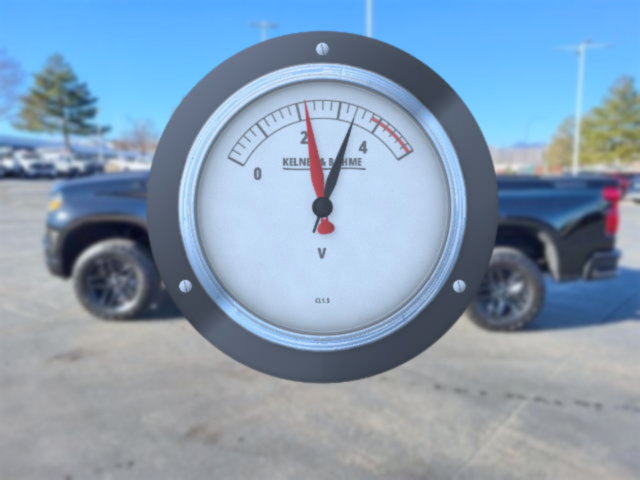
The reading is 2.2 V
